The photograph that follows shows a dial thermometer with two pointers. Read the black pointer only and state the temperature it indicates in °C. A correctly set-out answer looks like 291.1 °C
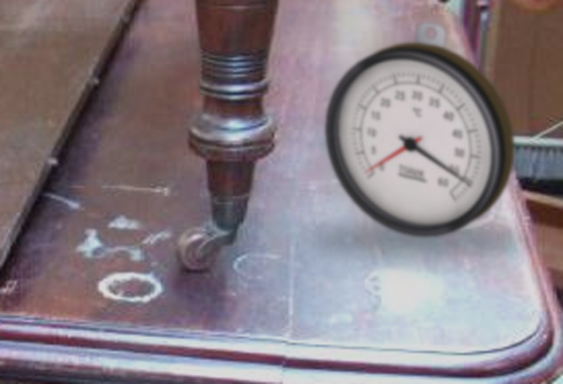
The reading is 55 °C
